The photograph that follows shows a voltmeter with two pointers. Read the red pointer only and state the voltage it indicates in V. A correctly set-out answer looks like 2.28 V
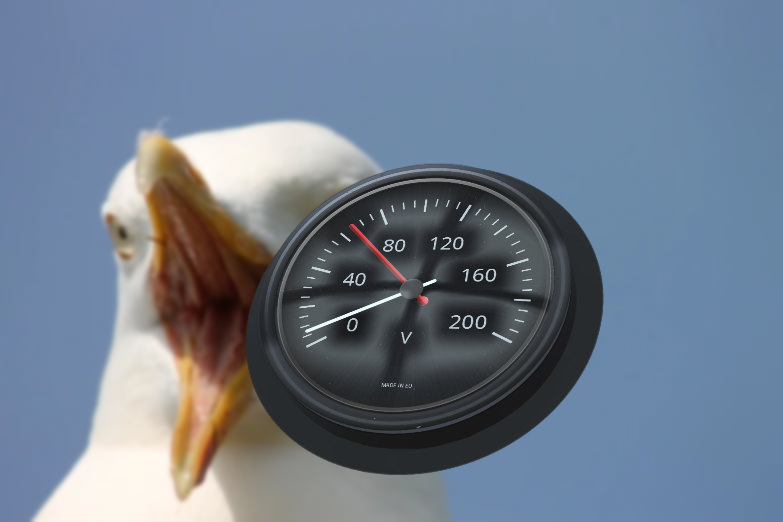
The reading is 65 V
